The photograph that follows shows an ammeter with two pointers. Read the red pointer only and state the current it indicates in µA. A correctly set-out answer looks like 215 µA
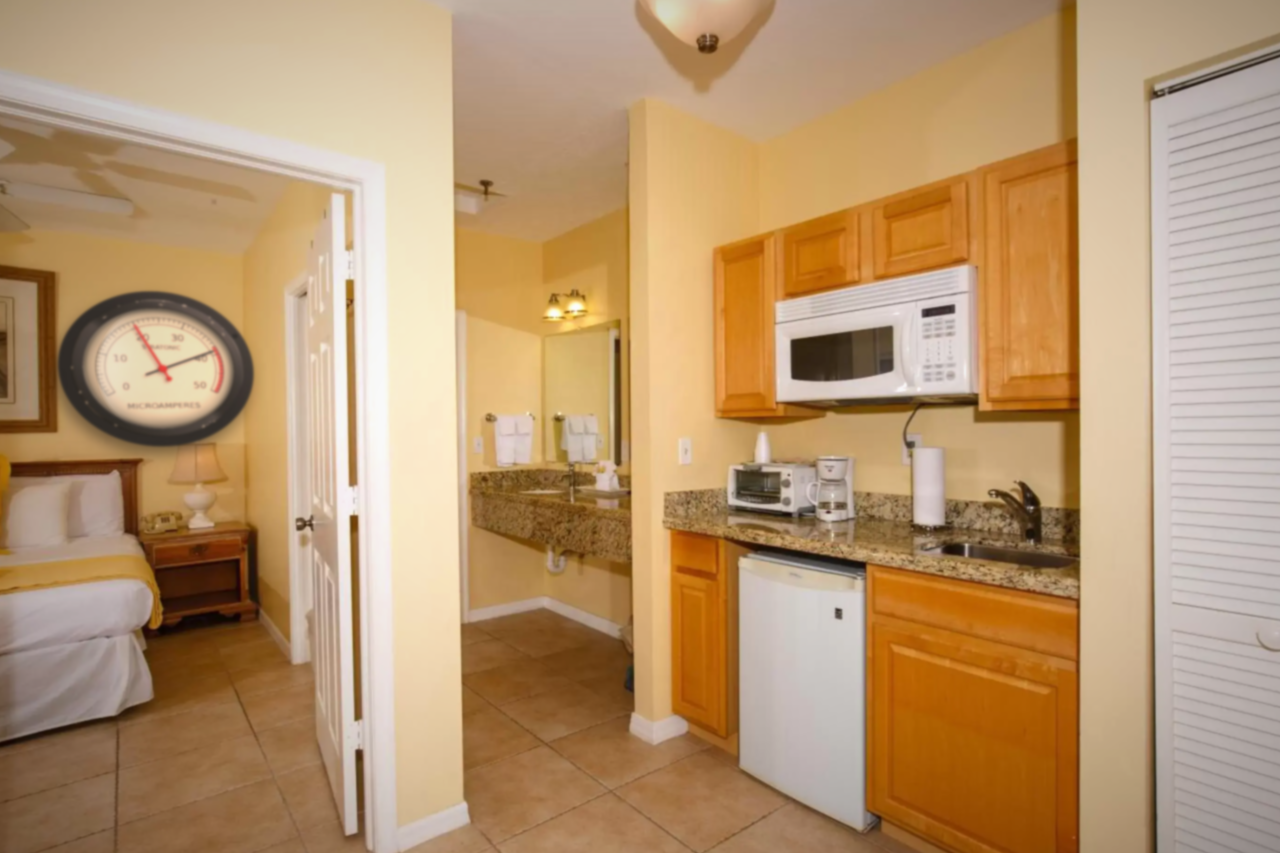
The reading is 20 µA
